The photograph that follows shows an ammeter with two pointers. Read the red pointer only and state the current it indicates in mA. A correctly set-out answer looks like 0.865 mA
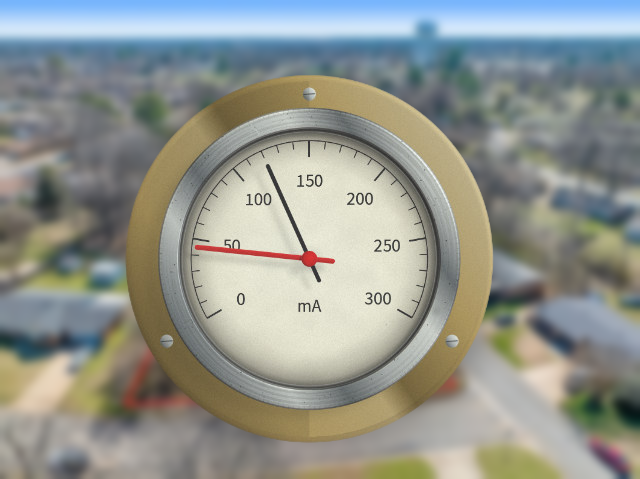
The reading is 45 mA
